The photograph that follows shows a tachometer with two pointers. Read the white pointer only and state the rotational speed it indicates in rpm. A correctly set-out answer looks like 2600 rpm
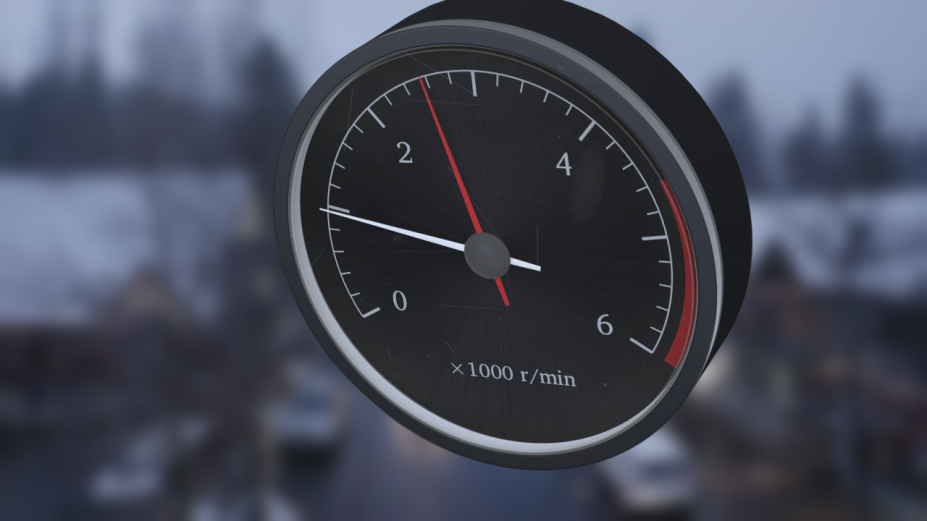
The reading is 1000 rpm
